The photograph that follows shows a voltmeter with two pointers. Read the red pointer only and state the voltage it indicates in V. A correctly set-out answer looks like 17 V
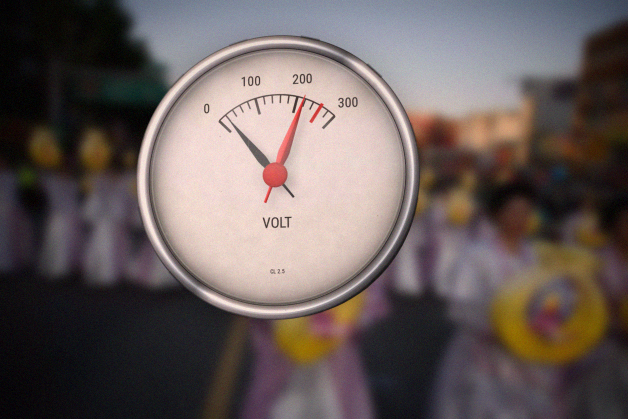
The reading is 220 V
